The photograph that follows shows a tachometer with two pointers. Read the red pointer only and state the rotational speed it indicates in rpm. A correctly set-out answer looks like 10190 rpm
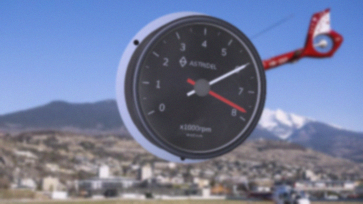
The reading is 7750 rpm
